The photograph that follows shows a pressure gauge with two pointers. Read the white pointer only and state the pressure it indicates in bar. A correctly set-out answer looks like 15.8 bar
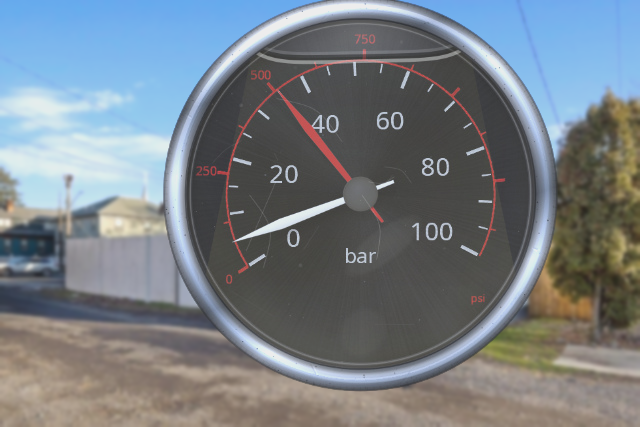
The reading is 5 bar
